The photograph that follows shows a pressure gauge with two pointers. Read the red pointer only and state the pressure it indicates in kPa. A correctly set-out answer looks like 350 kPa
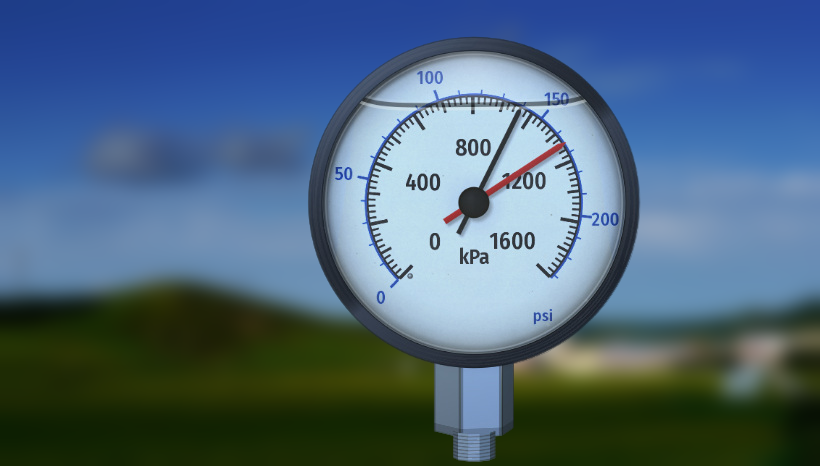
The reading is 1140 kPa
